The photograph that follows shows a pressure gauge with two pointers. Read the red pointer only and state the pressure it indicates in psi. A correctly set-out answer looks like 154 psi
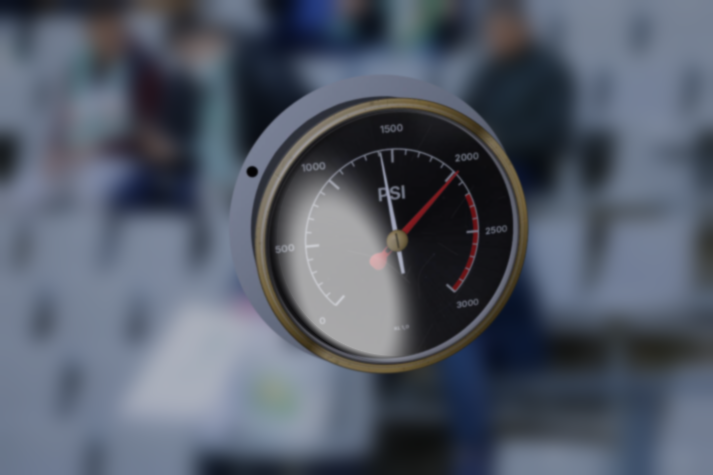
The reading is 2000 psi
